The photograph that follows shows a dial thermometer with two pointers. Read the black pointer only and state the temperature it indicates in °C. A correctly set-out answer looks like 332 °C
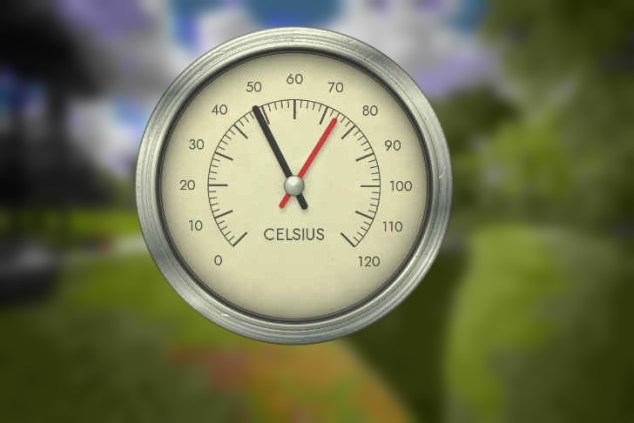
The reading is 48 °C
